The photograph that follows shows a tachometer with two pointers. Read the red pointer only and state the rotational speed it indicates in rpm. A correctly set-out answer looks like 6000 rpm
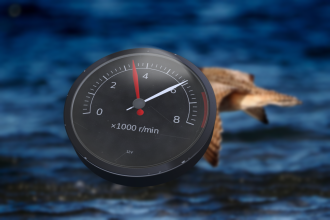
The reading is 3400 rpm
